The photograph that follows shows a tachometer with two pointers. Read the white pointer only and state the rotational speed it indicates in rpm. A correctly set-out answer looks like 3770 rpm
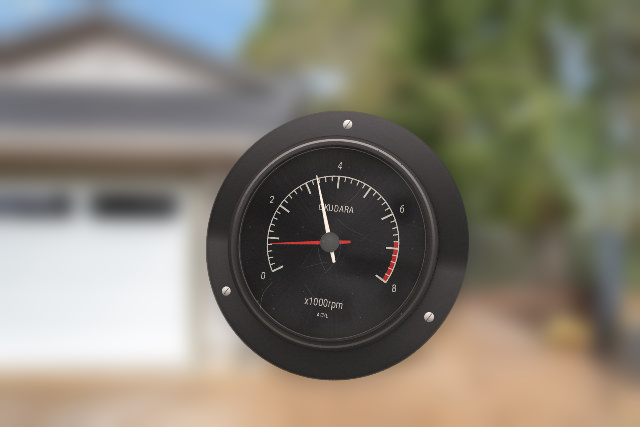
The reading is 3400 rpm
